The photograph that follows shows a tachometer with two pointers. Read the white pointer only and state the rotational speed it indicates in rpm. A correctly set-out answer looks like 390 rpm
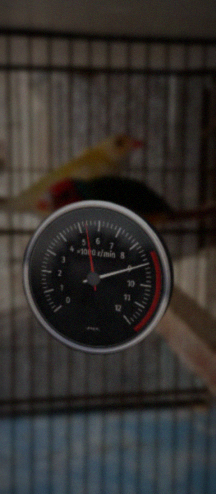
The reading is 9000 rpm
